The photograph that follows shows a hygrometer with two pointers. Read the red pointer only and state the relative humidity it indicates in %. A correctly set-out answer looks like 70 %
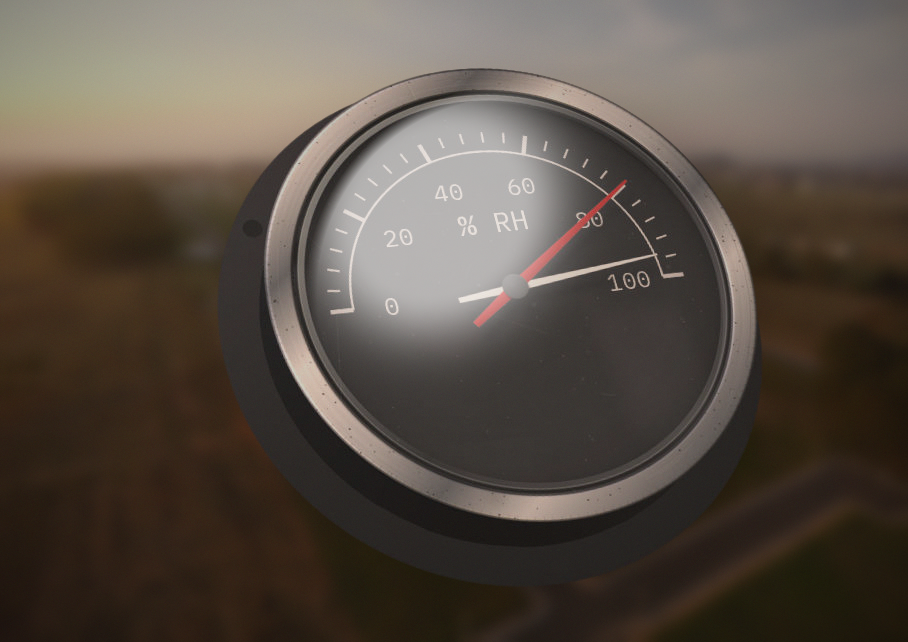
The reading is 80 %
